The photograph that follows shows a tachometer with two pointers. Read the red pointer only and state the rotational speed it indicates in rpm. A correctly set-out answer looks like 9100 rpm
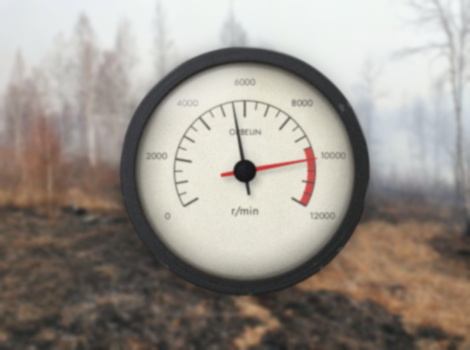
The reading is 10000 rpm
